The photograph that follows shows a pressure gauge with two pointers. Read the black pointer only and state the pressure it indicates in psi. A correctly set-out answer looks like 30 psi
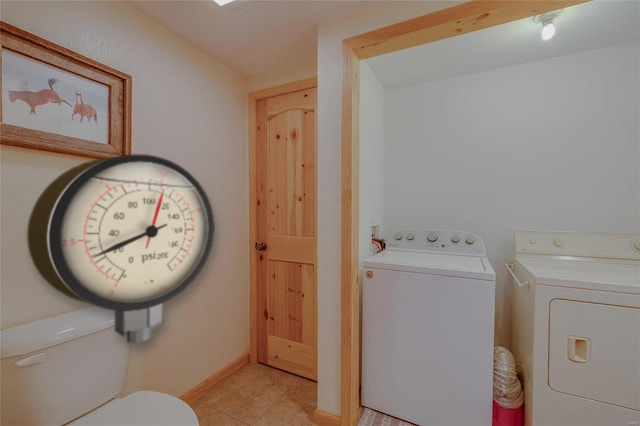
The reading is 25 psi
